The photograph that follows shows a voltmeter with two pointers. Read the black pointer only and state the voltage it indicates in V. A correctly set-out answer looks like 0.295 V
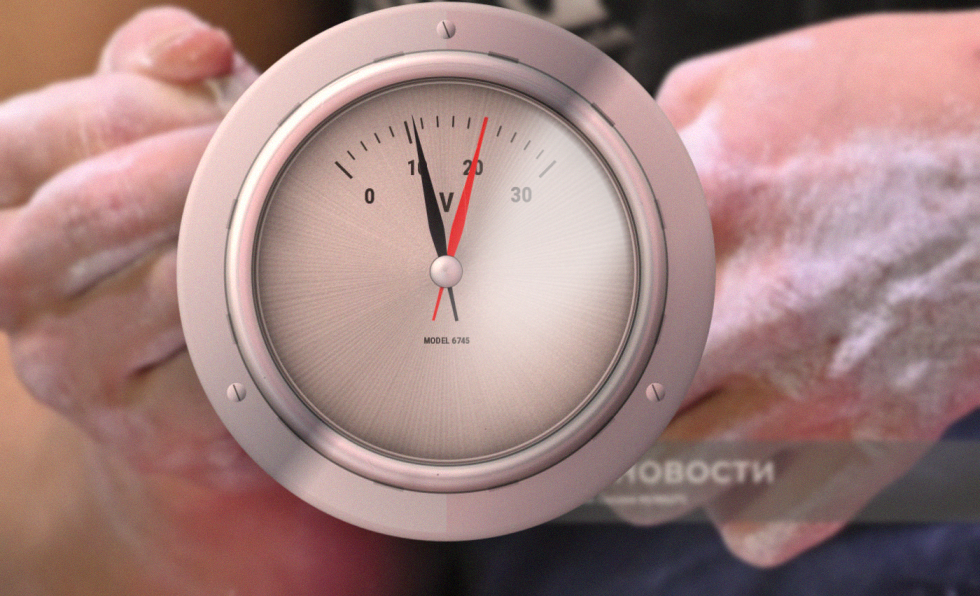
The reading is 11 V
